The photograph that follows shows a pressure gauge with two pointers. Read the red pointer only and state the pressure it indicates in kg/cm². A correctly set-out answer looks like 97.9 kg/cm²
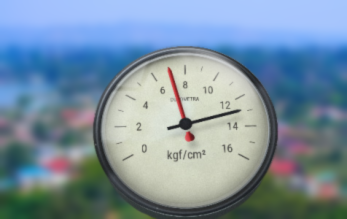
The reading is 7 kg/cm²
